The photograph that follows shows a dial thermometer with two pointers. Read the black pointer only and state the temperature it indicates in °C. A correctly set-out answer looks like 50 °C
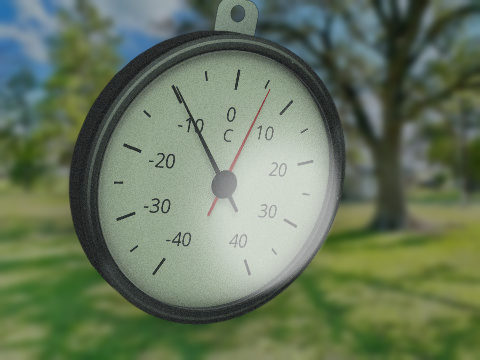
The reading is -10 °C
